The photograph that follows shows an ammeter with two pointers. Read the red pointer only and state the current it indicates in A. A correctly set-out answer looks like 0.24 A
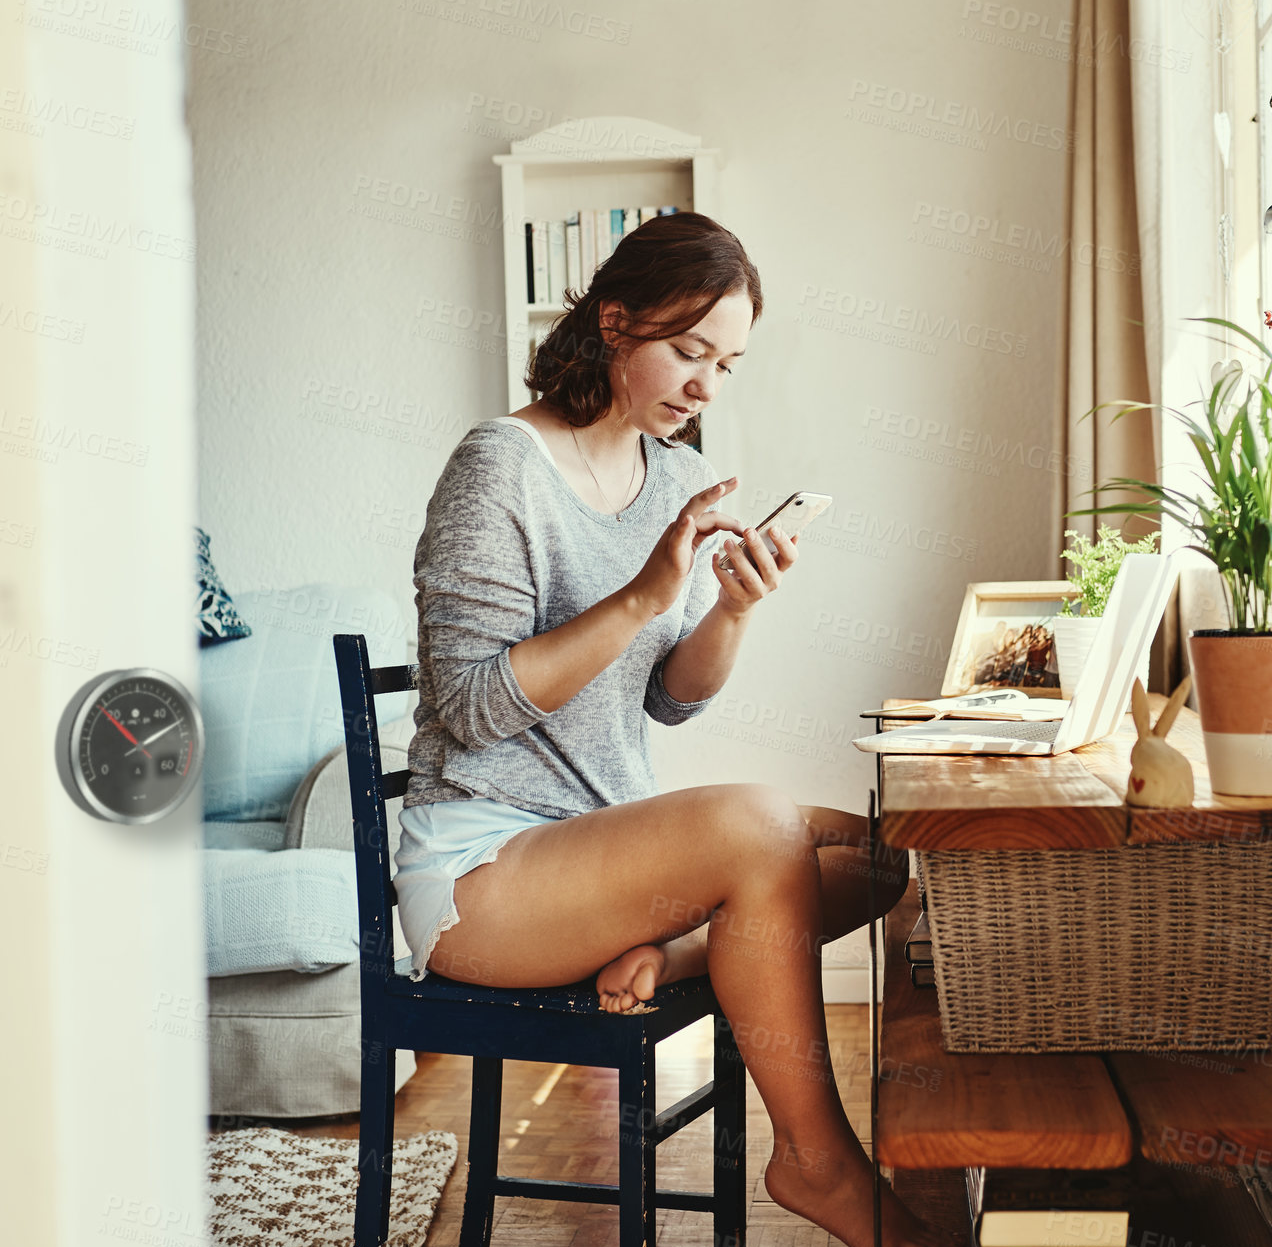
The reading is 18 A
